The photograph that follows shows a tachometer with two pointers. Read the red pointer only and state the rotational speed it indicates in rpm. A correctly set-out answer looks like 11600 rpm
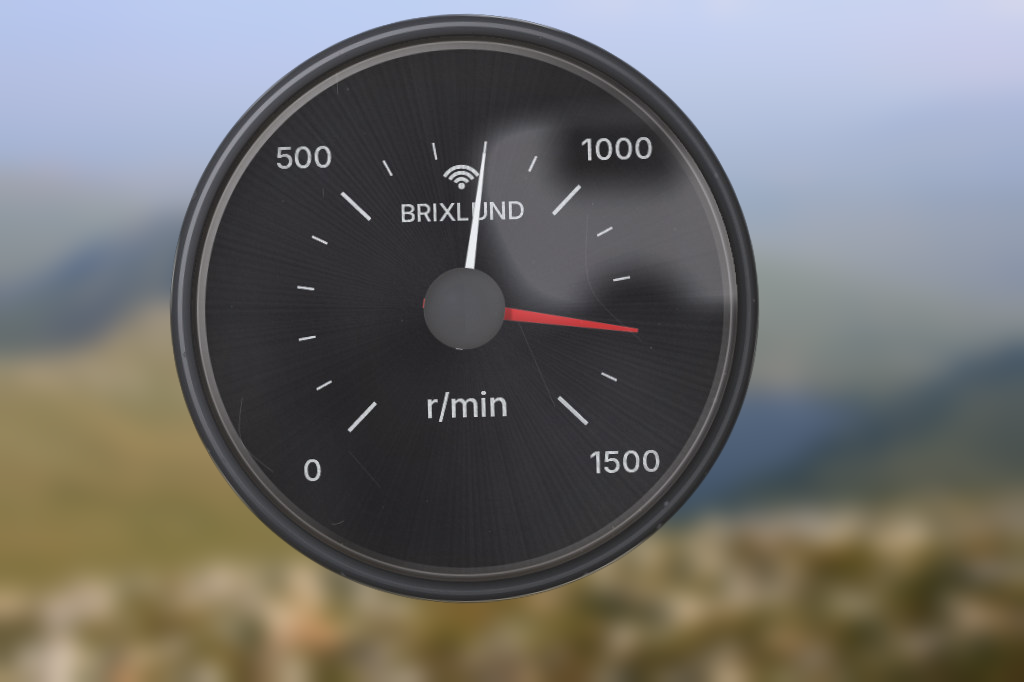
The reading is 1300 rpm
